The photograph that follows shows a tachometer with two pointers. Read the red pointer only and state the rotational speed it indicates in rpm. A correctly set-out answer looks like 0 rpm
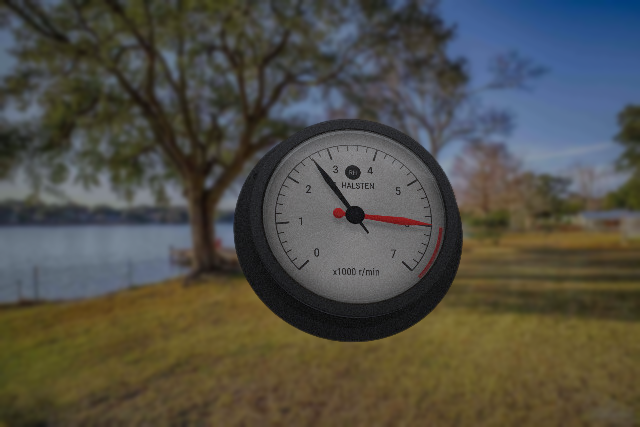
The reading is 6000 rpm
